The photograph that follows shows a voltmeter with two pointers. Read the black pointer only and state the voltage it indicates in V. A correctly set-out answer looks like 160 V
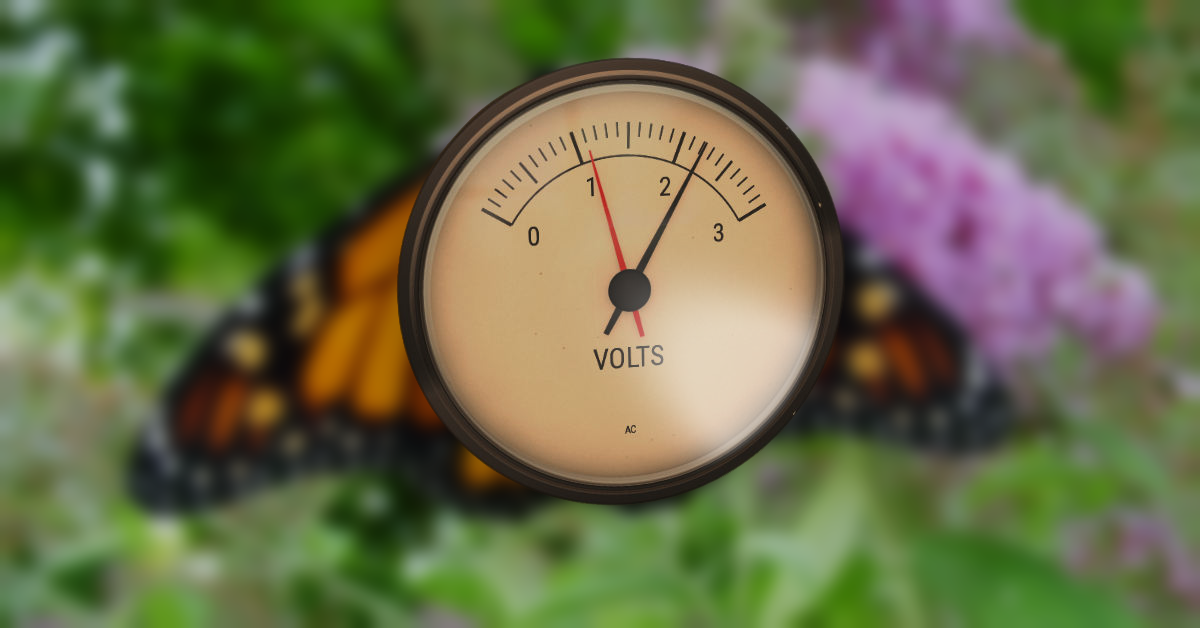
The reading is 2.2 V
